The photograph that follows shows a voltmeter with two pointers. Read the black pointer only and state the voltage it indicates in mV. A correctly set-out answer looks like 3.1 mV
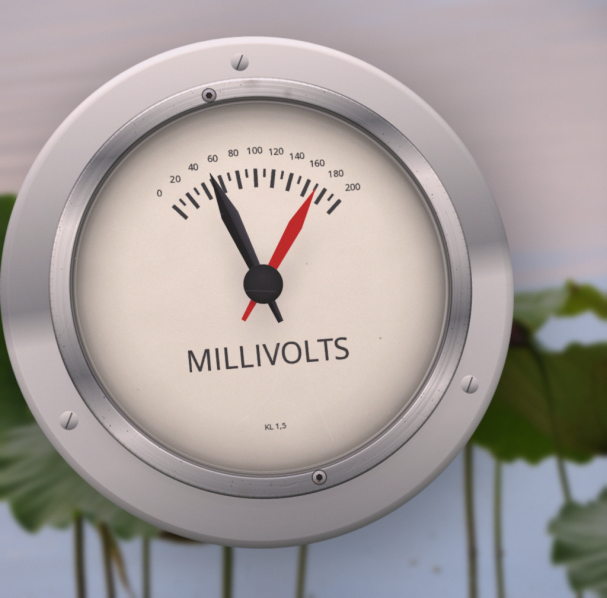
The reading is 50 mV
